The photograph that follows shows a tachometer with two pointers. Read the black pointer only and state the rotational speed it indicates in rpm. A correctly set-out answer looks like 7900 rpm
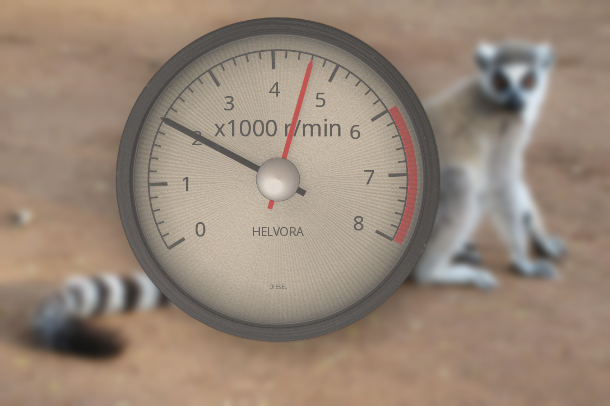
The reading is 2000 rpm
